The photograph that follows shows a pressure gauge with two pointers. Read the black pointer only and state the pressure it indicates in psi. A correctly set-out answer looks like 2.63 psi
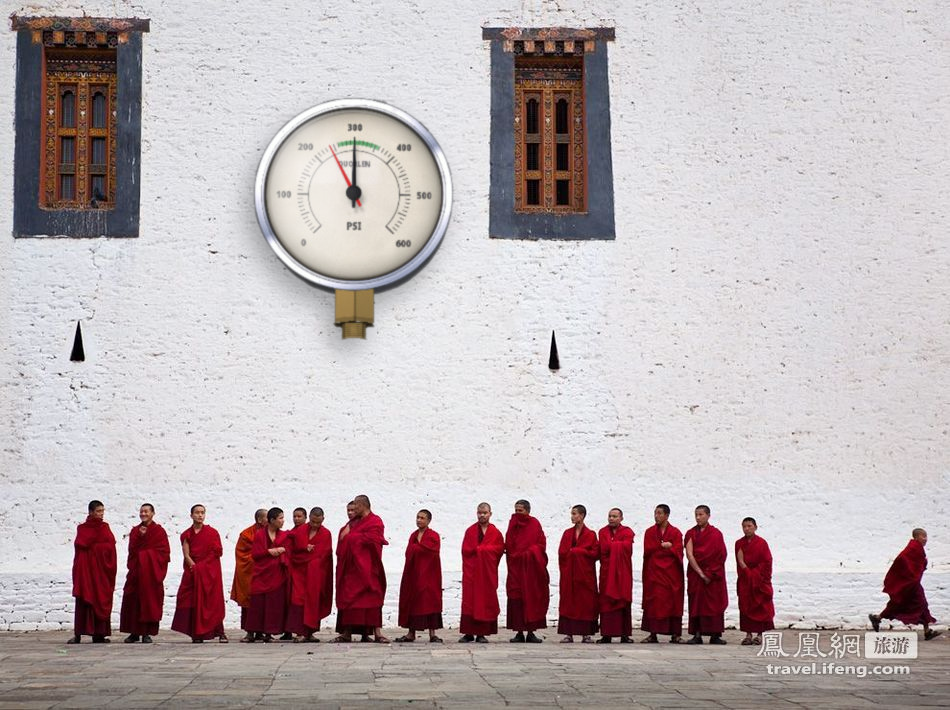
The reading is 300 psi
